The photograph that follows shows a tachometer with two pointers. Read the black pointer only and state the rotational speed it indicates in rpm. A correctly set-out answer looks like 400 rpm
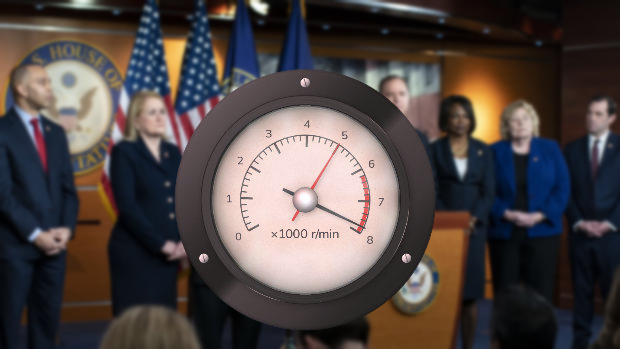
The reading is 7800 rpm
